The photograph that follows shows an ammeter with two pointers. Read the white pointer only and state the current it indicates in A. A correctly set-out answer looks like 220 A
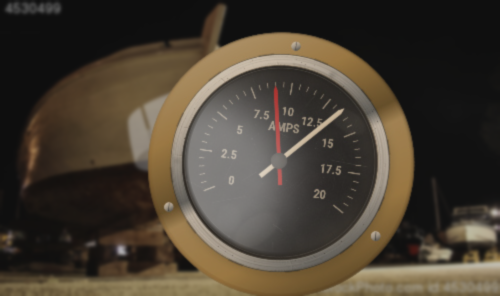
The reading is 13.5 A
